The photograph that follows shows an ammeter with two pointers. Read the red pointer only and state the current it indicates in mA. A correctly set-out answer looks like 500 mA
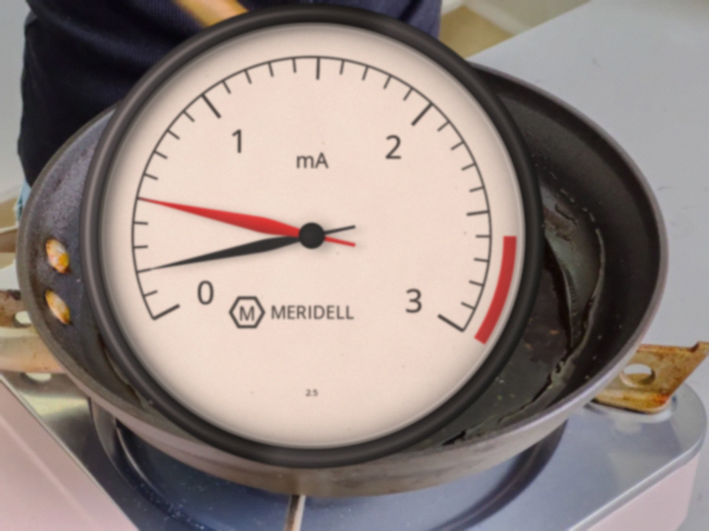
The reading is 0.5 mA
